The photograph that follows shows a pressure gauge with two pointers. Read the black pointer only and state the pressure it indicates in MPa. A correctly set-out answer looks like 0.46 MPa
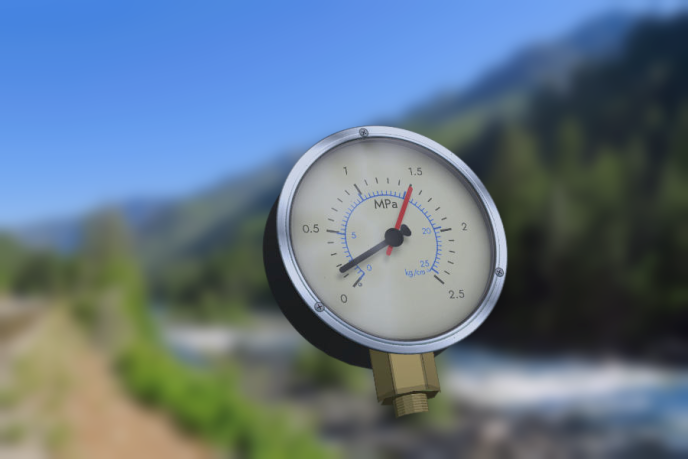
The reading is 0.15 MPa
